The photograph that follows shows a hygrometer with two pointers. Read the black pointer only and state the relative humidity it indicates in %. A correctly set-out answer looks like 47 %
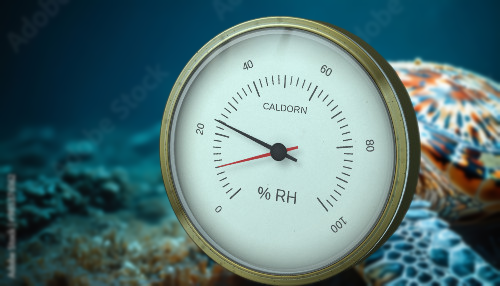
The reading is 24 %
